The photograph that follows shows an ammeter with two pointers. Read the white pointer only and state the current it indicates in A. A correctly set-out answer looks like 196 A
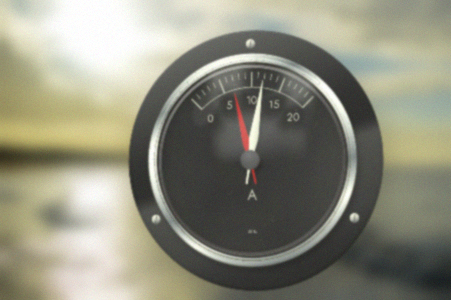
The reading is 12 A
